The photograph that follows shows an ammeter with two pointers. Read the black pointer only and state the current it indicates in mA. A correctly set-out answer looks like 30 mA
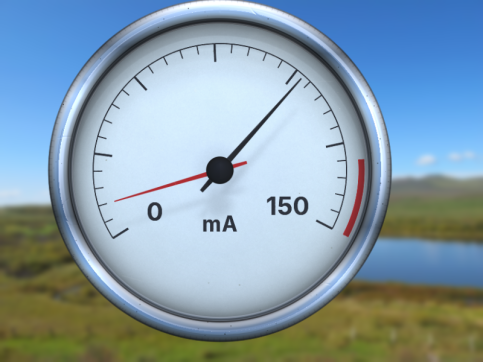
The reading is 102.5 mA
